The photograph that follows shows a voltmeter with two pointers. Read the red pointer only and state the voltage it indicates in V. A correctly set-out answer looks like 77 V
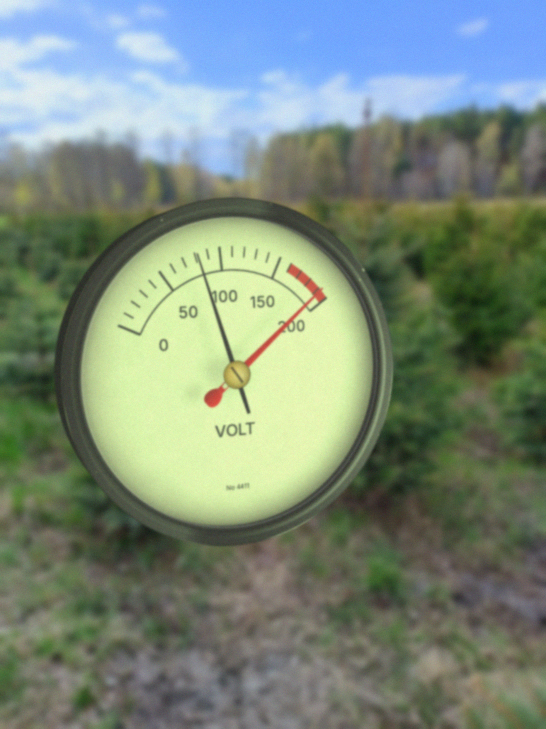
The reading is 190 V
